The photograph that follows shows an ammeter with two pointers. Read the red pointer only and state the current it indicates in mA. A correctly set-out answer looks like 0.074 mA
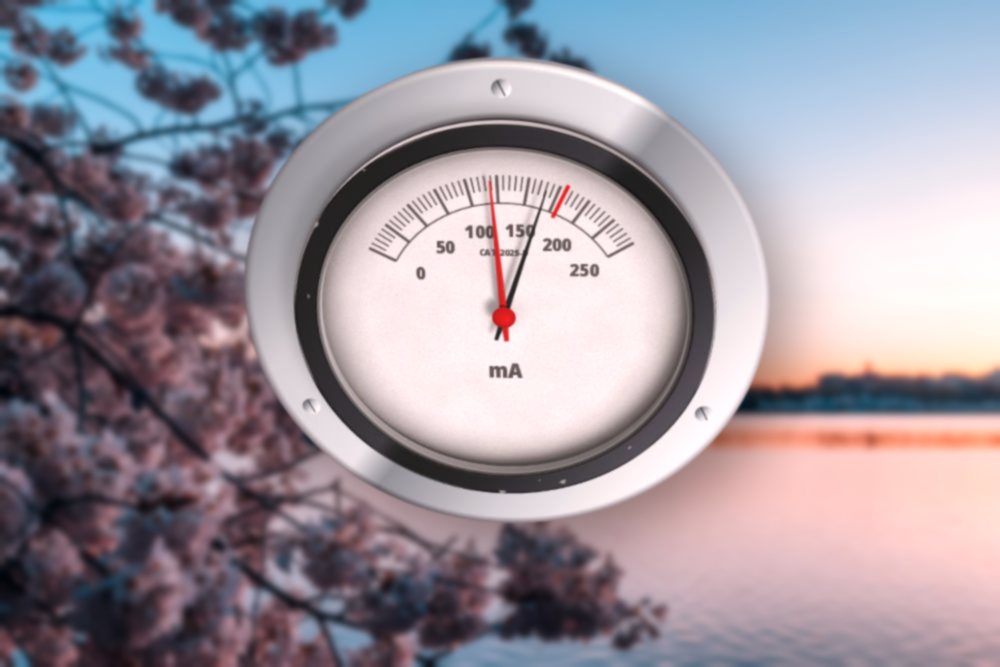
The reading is 120 mA
